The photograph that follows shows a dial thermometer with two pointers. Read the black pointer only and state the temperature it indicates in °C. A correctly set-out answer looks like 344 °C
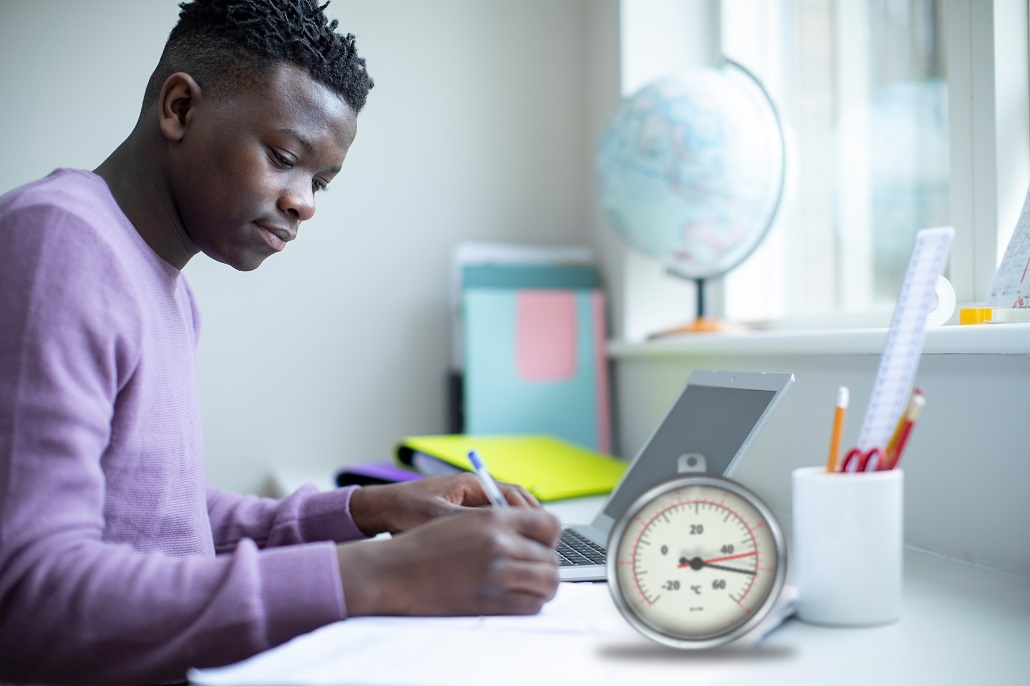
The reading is 50 °C
